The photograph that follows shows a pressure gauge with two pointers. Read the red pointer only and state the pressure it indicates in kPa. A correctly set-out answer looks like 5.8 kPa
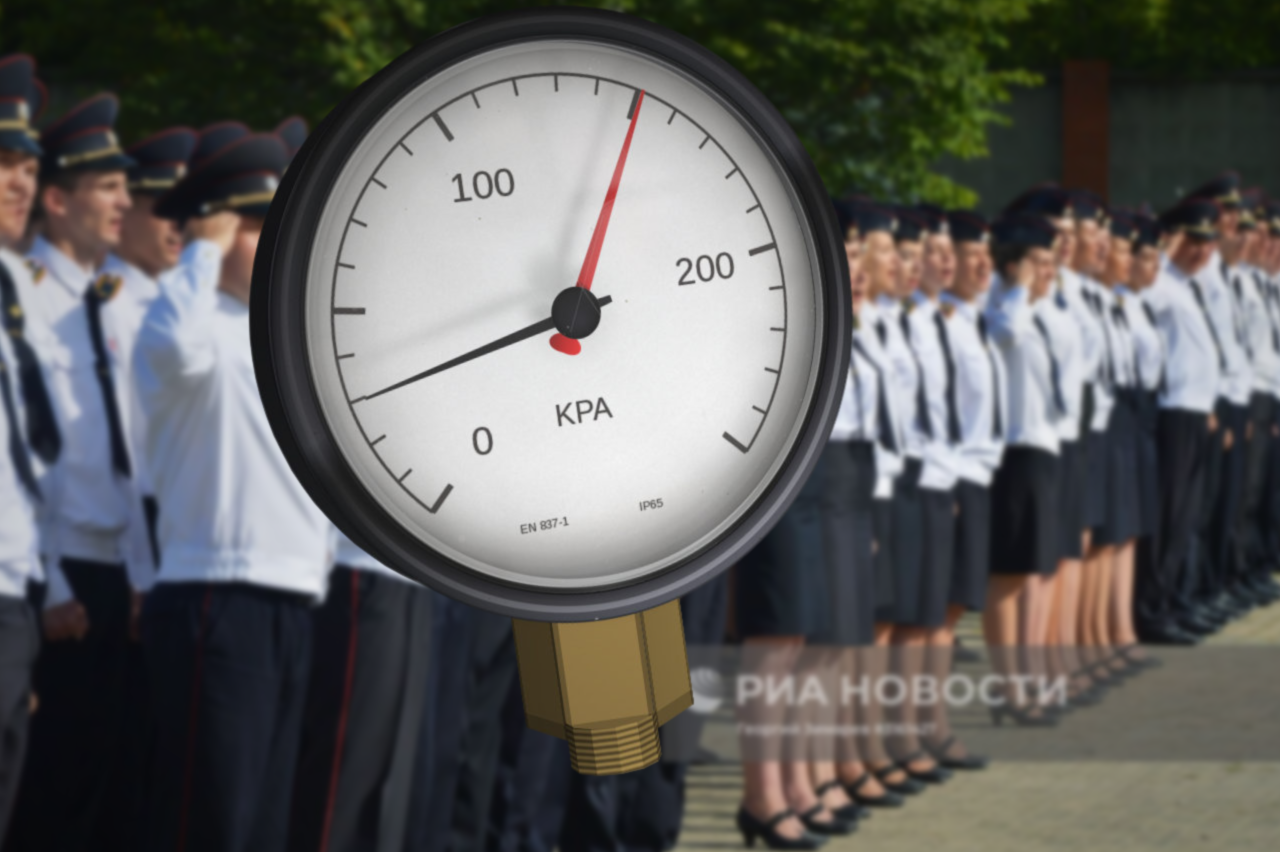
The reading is 150 kPa
